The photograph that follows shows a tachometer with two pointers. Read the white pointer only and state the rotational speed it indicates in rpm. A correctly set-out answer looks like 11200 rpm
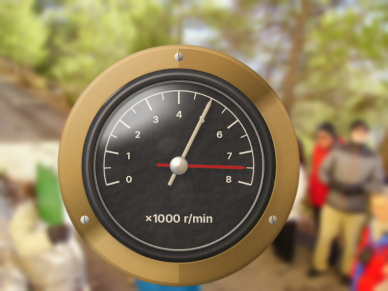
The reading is 5000 rpm
